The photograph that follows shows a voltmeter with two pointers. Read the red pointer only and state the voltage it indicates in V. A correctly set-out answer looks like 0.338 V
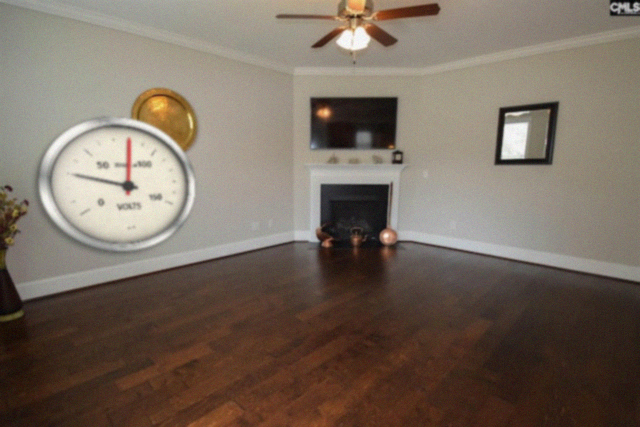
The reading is 80 V
